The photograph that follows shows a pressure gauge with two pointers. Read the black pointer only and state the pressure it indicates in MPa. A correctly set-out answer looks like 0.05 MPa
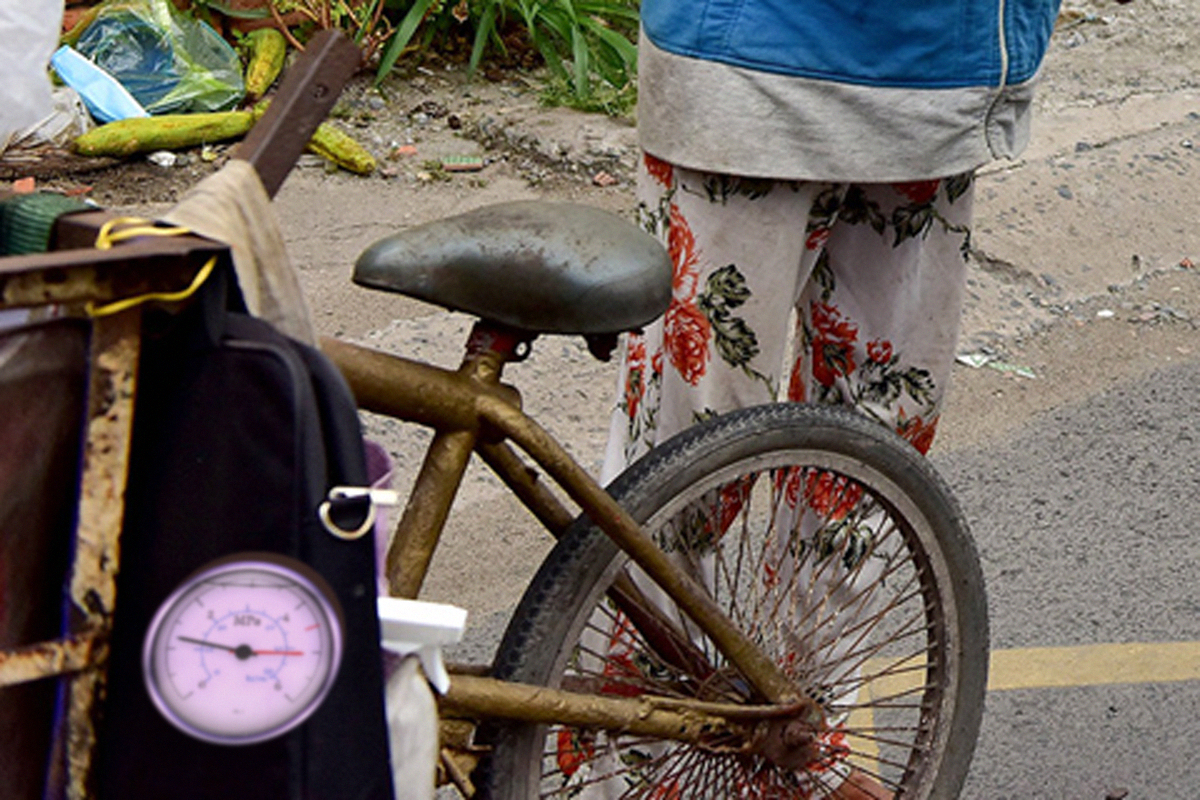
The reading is 1.25 MPa
